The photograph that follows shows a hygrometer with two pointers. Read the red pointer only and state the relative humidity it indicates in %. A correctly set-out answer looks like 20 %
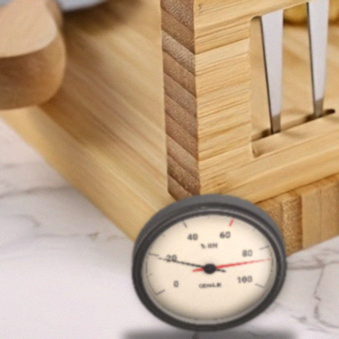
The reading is 85 %
